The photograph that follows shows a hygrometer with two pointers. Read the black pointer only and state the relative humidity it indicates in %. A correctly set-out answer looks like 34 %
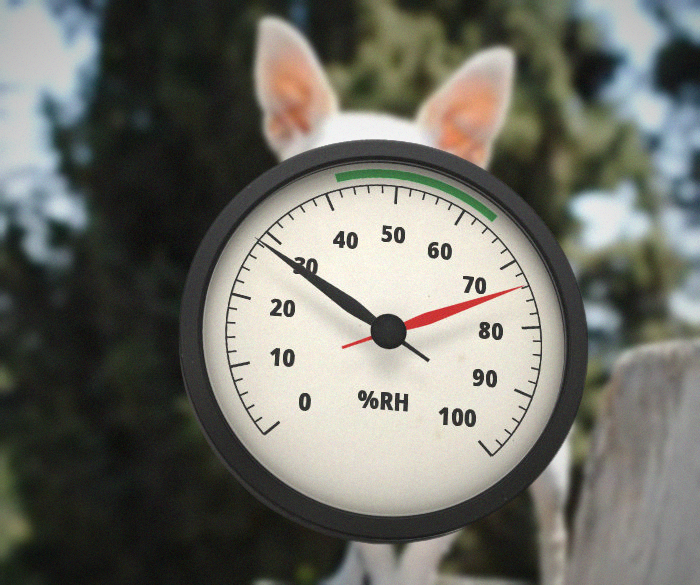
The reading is 28 %
